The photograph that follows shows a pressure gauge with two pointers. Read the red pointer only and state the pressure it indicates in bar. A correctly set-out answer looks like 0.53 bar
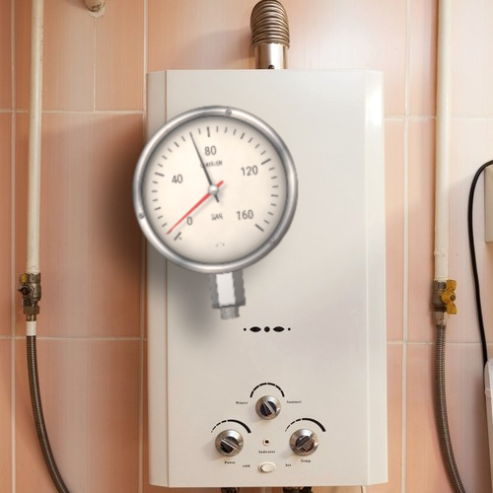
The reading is 5 bar
